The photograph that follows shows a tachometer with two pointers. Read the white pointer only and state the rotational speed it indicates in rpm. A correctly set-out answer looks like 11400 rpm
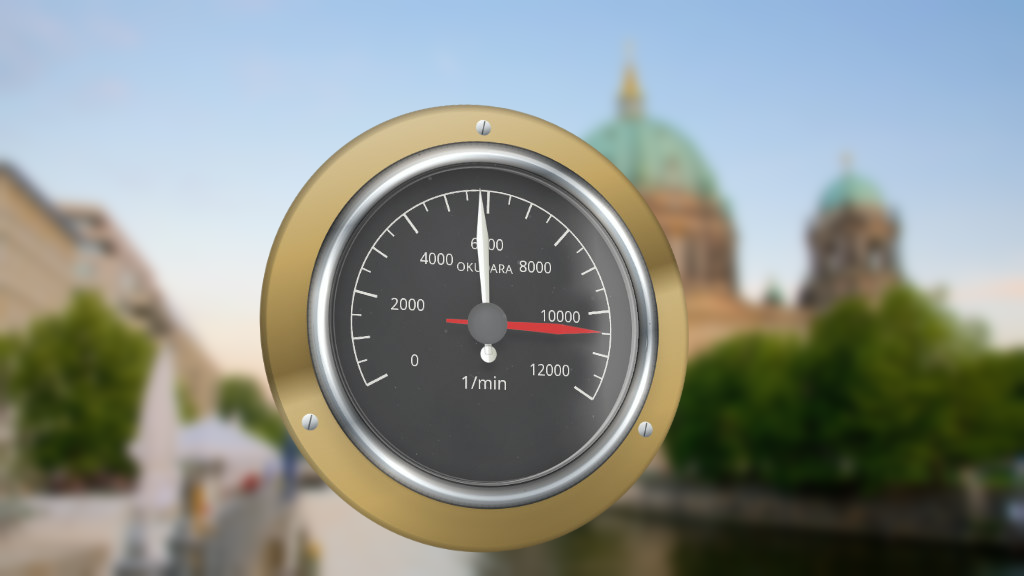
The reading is 5750 rpm
